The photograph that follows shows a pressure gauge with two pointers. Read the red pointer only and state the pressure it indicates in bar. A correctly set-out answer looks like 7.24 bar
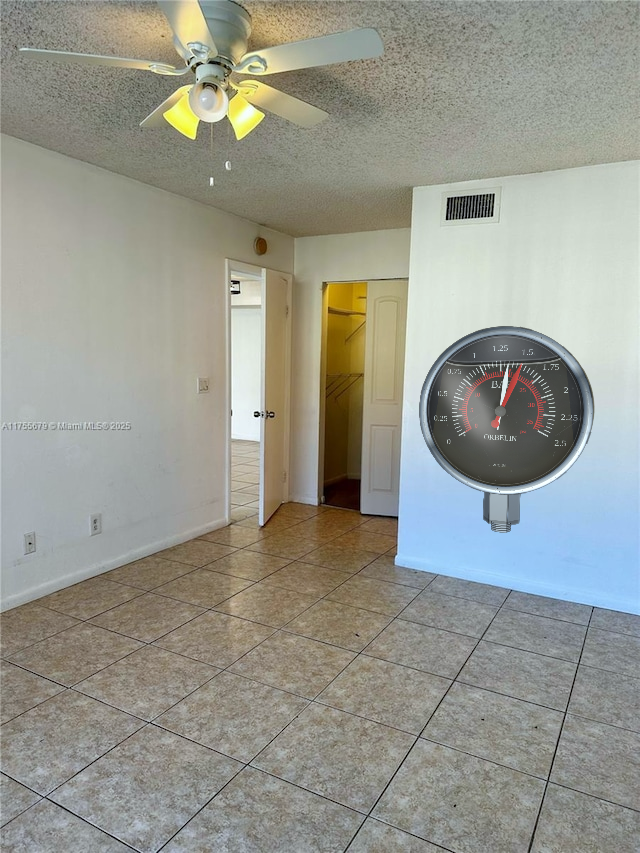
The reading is 1.5 bar
